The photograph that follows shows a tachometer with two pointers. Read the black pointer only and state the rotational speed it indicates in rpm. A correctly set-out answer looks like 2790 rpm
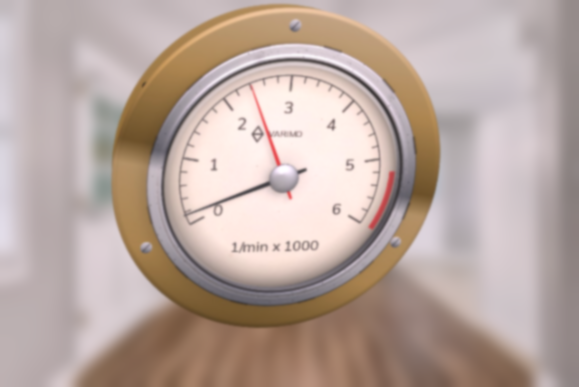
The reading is 200 rpm
